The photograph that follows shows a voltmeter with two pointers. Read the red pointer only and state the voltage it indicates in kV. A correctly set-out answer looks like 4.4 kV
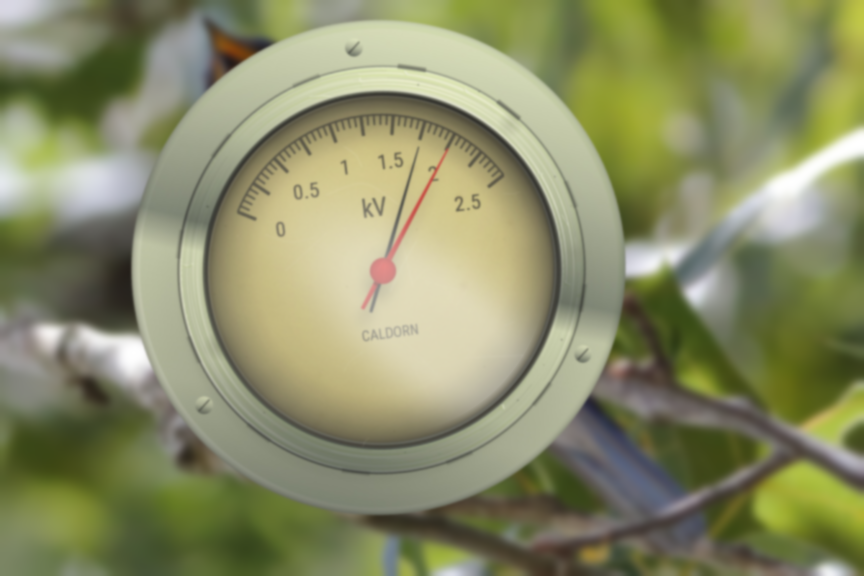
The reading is 2 kV
